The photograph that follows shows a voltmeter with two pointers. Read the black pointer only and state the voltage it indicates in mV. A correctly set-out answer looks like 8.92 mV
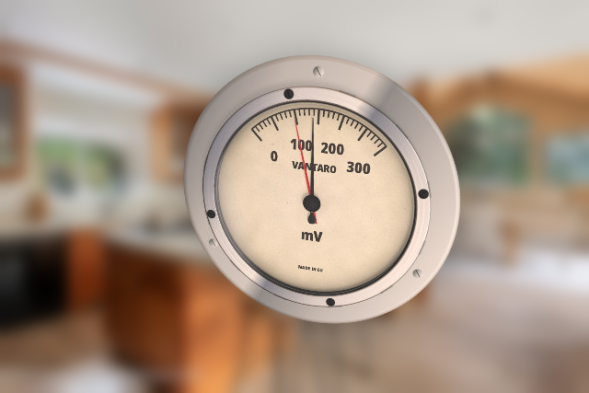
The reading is 140 mV
